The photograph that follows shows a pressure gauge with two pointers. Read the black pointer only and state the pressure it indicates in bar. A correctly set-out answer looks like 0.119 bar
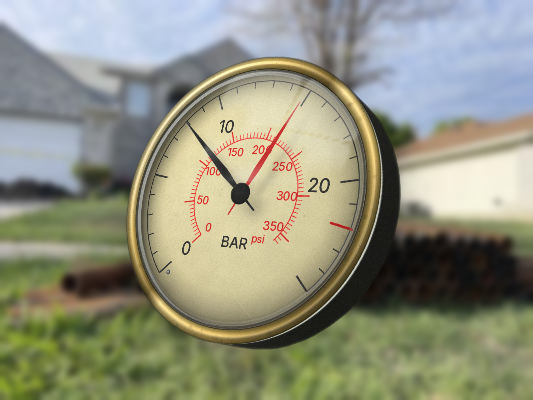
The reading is 8 bar
